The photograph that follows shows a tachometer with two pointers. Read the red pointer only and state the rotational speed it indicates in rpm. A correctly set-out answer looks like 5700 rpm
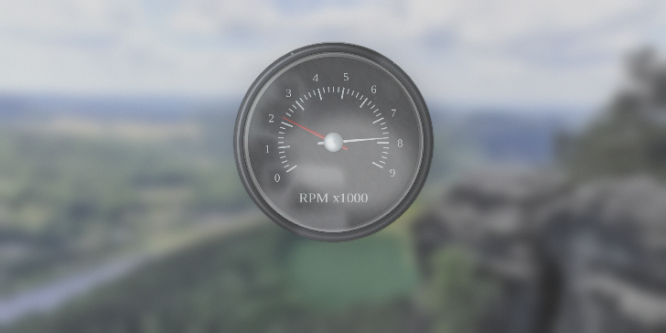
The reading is 2200 rpm
